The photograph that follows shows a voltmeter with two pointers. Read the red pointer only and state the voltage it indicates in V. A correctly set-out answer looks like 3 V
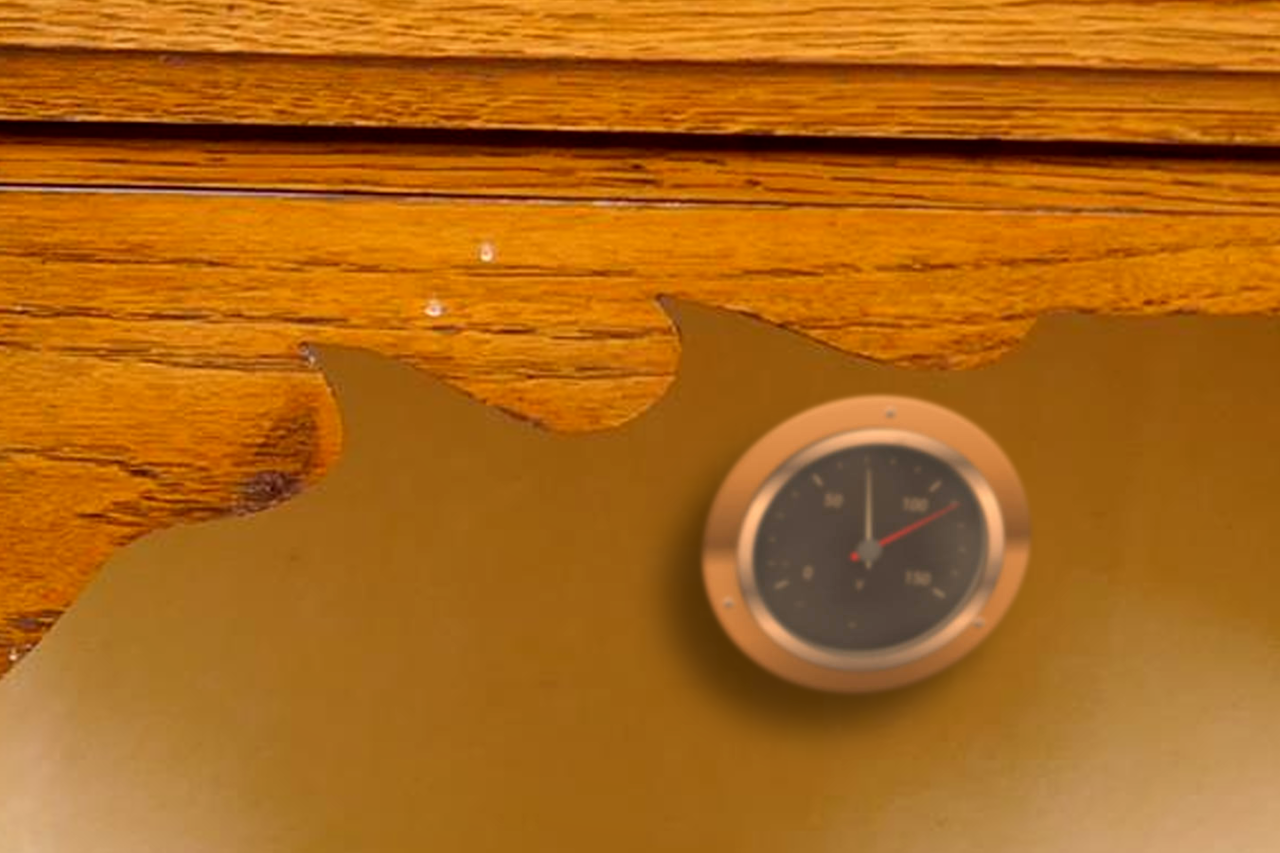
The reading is 110 V
